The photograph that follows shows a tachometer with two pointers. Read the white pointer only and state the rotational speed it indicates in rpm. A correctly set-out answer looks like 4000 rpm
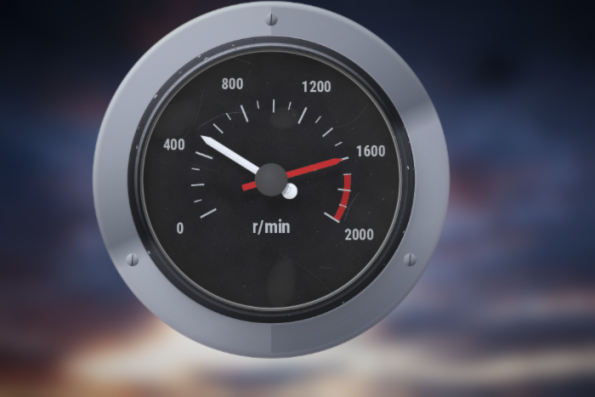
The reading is 500 rpm
